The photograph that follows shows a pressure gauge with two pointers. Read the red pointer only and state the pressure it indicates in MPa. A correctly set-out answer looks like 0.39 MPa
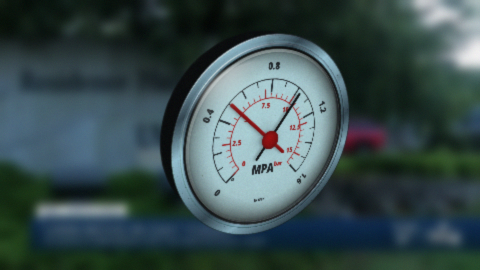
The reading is 0.5 MPa
